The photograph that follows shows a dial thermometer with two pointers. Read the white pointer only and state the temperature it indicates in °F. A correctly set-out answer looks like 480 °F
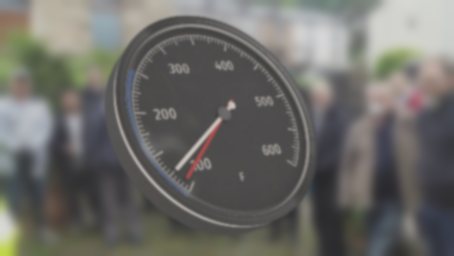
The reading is 125 °F
